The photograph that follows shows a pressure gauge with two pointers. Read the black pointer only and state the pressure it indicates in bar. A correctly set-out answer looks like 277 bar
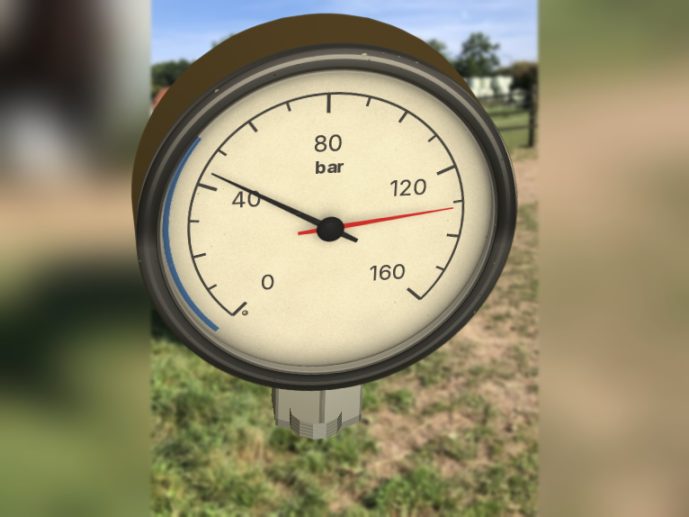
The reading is 45 bar
